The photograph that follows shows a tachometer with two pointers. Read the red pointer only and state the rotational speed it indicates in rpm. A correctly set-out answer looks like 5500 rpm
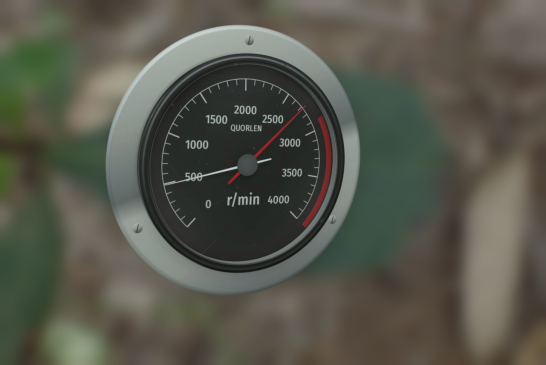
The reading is 2700 rpm
